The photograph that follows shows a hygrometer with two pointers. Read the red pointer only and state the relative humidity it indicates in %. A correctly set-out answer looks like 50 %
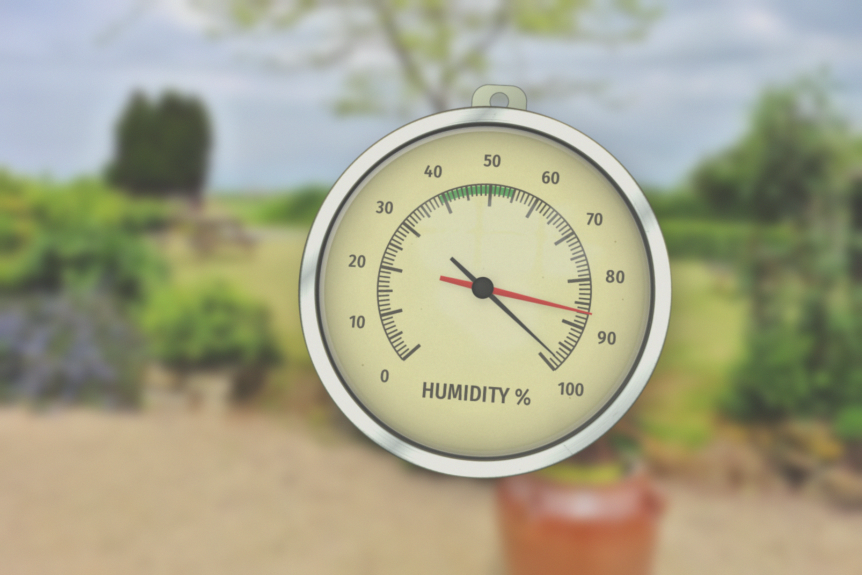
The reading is 87 %
